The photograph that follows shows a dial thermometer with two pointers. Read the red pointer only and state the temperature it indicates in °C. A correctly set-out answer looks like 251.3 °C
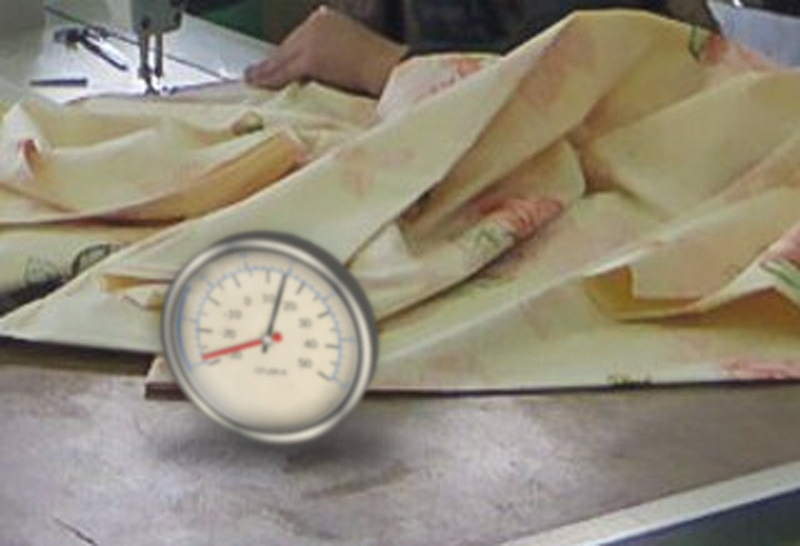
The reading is -27.5 °C
